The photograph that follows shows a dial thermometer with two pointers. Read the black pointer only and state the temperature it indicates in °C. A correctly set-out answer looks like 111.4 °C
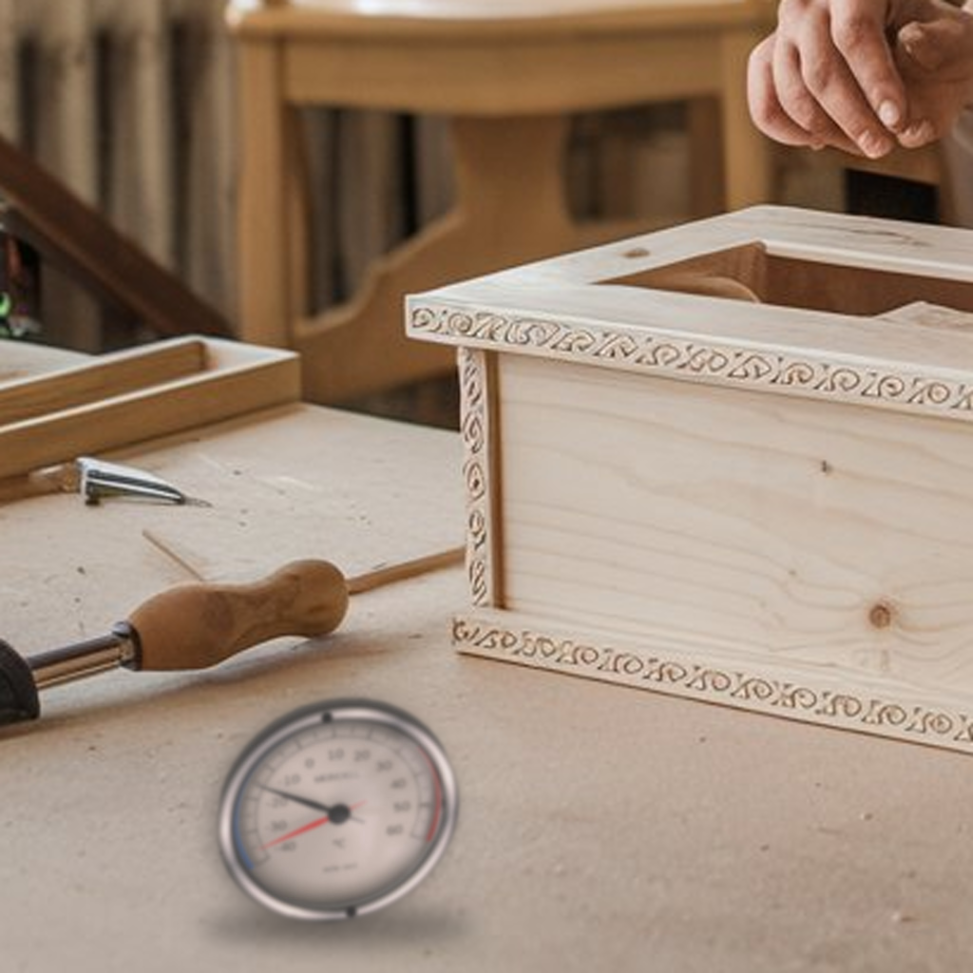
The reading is -15 °C
